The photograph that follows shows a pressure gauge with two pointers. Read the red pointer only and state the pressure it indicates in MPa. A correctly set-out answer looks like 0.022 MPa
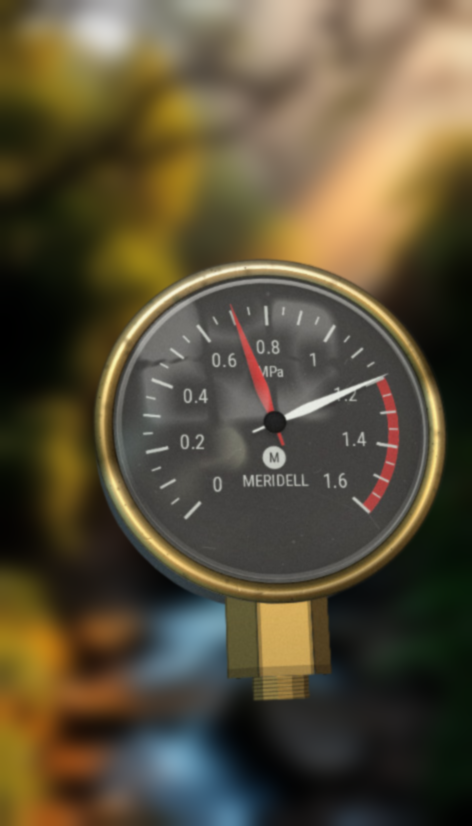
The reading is 0.7 MPa
